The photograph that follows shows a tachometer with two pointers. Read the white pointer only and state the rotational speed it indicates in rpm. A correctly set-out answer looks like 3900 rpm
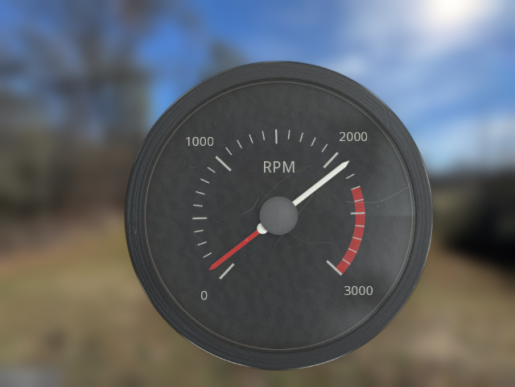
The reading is 2100 rpm
